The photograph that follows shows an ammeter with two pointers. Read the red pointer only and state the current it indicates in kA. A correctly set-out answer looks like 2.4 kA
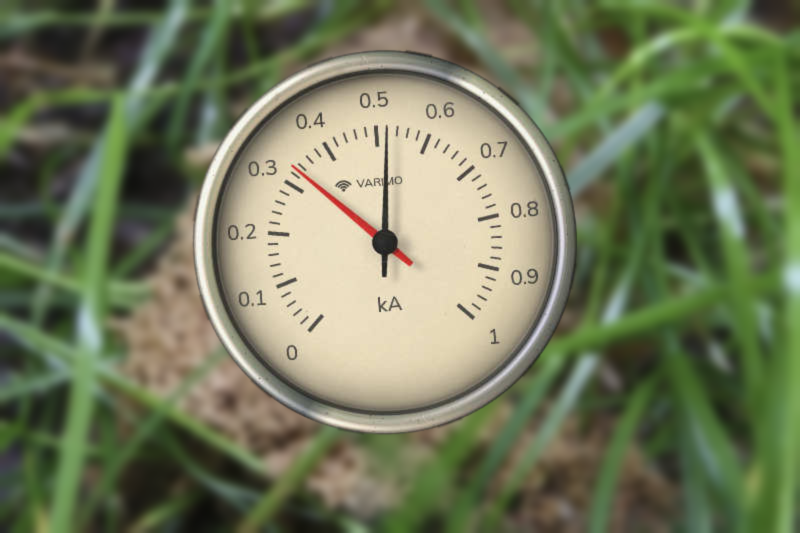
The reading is 0.33 kA
